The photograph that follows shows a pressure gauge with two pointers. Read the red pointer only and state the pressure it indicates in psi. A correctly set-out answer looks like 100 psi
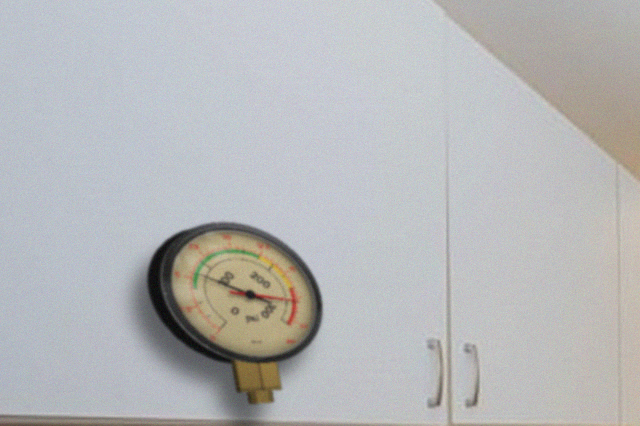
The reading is 260 psi
